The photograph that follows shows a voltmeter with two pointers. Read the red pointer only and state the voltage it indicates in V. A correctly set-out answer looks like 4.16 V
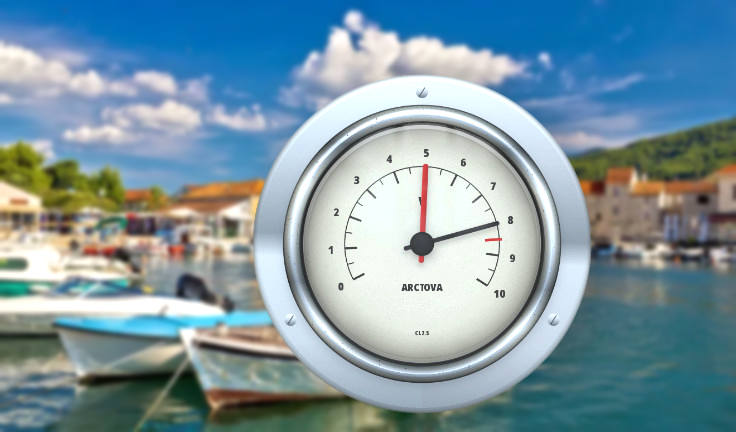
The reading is 5 V
